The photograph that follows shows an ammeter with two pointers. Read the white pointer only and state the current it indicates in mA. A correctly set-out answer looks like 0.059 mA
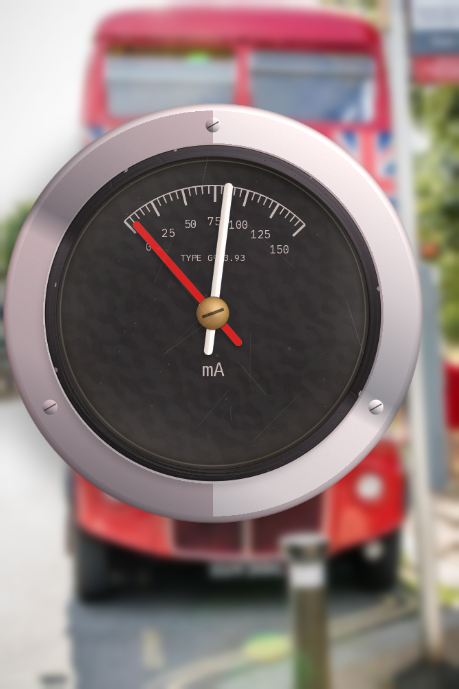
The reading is 85 mA
